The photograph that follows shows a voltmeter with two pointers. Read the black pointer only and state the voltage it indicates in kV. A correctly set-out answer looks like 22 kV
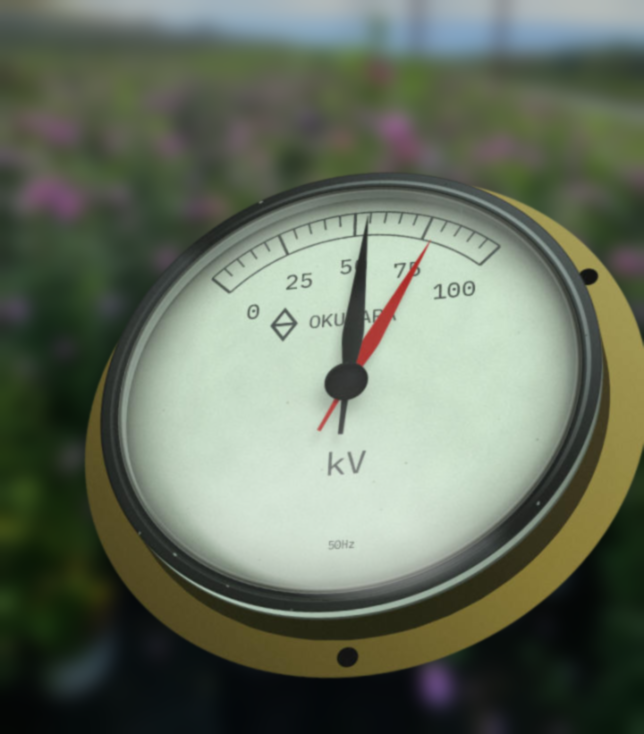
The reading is 55 kV
